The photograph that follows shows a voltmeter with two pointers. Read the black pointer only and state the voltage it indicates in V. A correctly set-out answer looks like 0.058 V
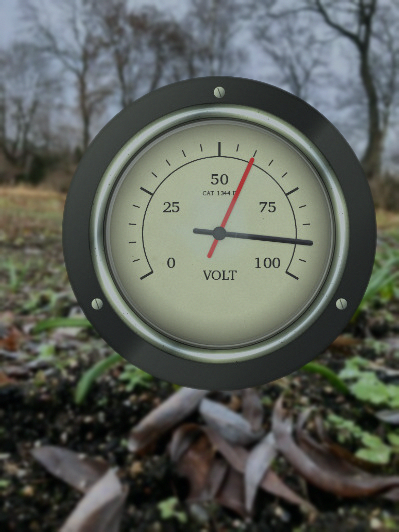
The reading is 90 V
